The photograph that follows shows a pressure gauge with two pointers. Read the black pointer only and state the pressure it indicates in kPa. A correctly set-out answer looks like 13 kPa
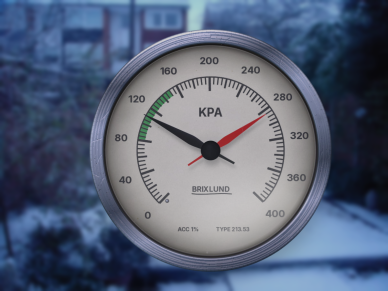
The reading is 110 kPa
